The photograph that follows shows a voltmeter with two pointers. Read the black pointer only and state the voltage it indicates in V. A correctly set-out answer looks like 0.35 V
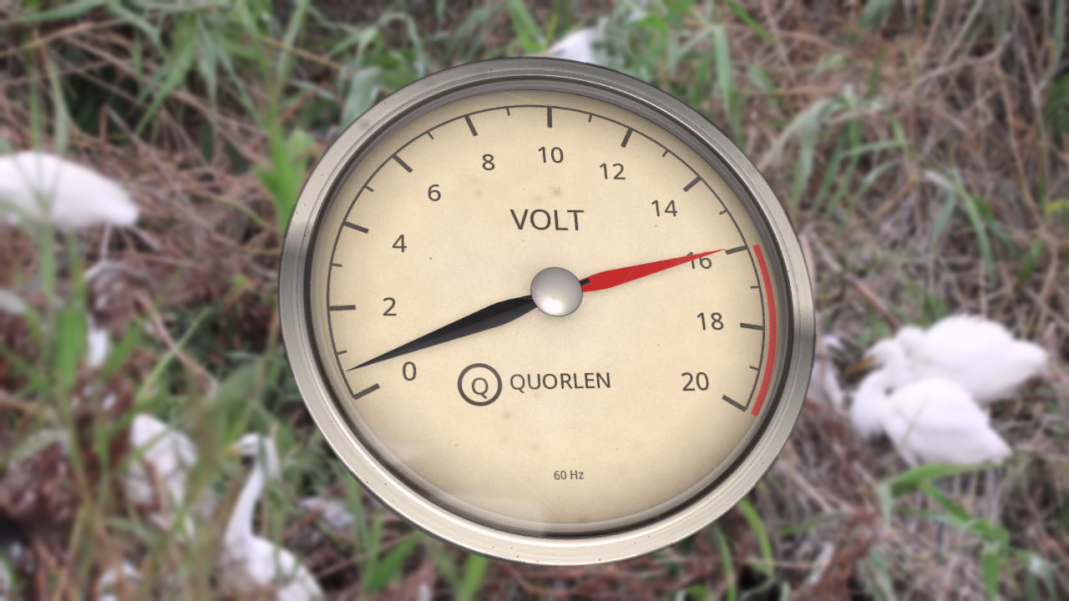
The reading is 0.5 V
